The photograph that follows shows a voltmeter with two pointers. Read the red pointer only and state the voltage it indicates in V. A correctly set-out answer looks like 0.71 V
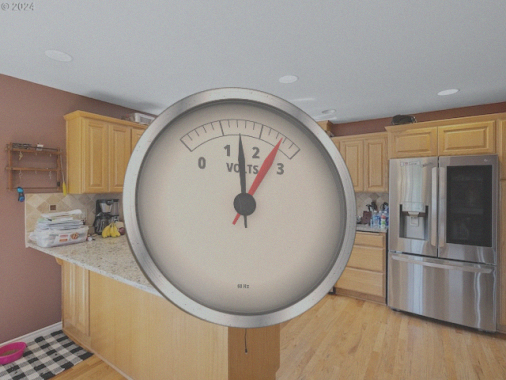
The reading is 2.5 V
